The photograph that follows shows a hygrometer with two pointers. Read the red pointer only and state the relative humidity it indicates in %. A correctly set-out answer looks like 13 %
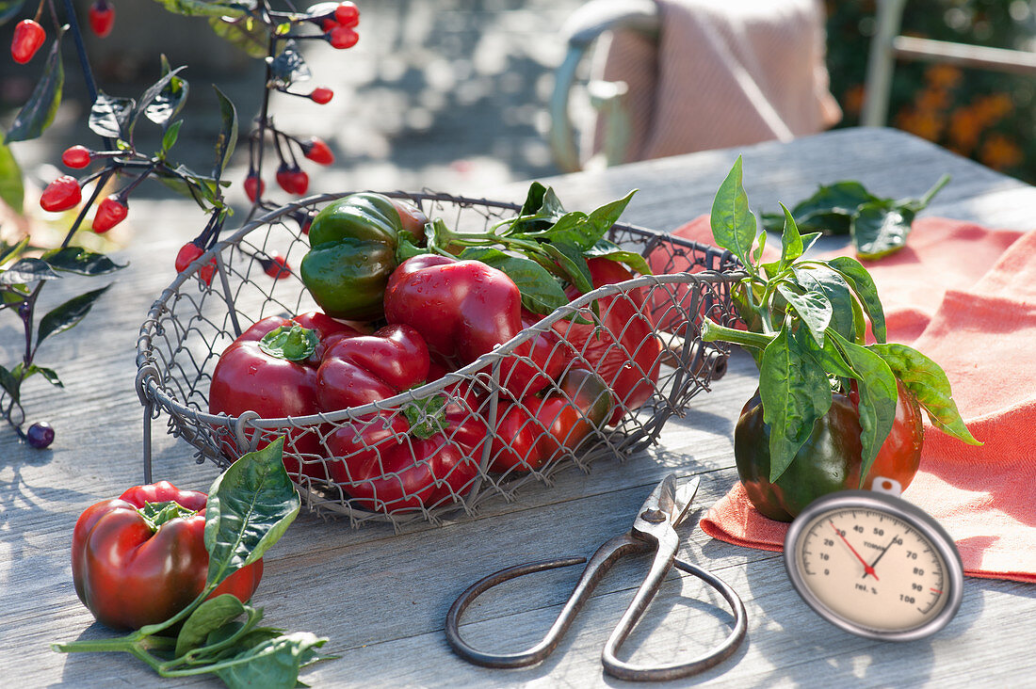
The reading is 30 %
